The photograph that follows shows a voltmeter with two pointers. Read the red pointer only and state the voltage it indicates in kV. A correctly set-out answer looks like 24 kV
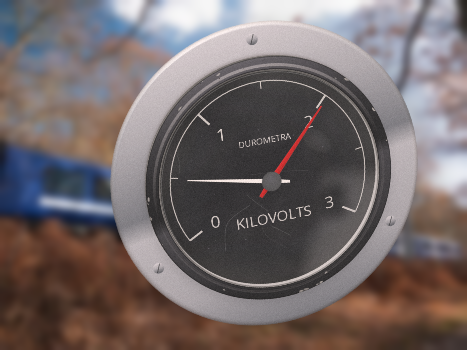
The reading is 2 kV
